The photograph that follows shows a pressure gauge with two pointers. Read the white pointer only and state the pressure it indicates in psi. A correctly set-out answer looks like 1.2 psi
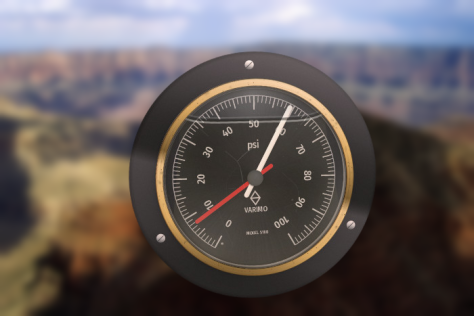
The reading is 59 psi
